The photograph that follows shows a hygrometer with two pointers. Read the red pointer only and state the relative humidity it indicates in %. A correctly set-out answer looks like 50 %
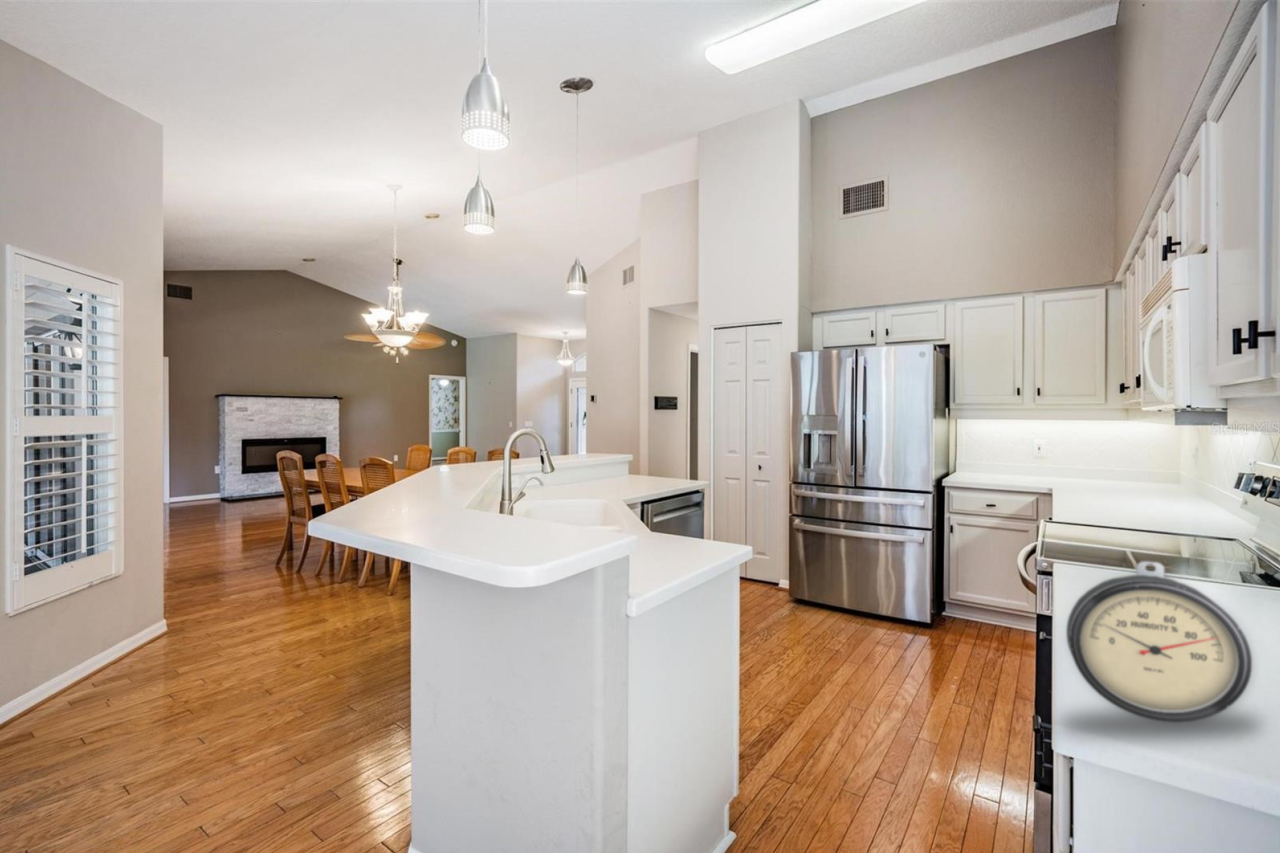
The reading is 85 %
